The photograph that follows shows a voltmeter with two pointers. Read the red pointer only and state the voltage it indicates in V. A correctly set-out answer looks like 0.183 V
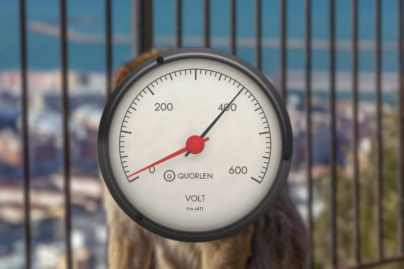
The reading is 10 V
